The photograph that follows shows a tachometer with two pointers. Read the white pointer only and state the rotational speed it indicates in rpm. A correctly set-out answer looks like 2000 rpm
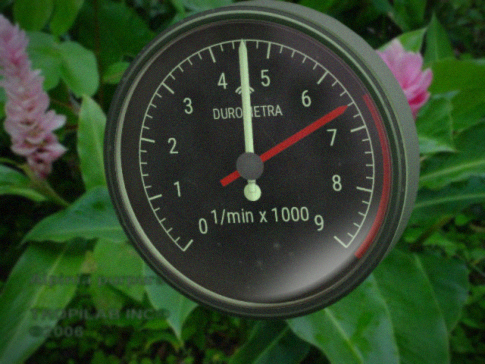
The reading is 4600 rpm
